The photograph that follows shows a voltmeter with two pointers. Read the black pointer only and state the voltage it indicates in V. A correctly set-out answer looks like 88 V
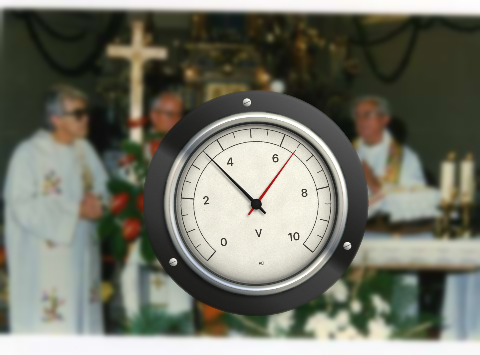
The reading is 3.5 V
